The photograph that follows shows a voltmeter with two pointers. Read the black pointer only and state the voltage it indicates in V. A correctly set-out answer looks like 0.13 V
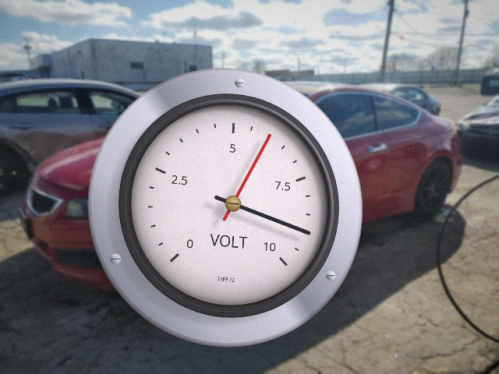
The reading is 9 V
